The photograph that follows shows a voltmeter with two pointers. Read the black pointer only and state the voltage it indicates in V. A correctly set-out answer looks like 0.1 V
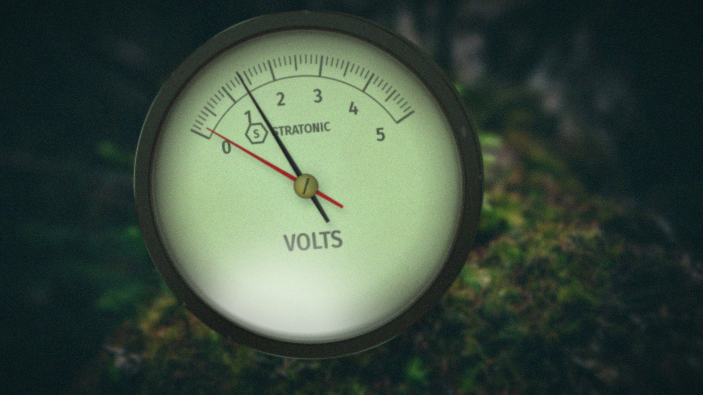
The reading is 1.4 V
